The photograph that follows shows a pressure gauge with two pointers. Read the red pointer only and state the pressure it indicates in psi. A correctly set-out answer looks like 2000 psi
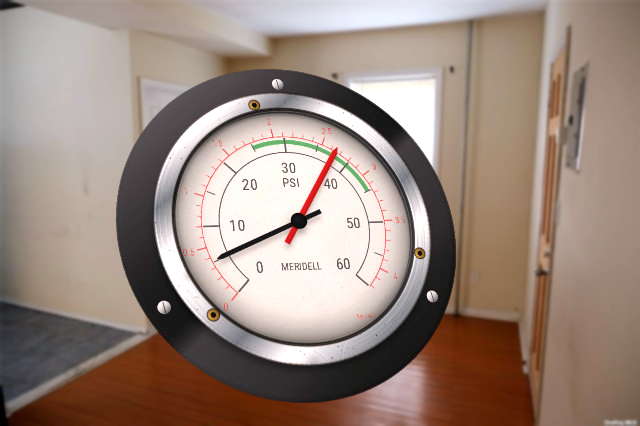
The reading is 37.5 psi
